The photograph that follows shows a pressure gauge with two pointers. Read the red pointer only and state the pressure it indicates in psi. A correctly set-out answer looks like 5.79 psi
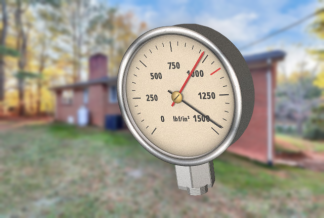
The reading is 975 psi
